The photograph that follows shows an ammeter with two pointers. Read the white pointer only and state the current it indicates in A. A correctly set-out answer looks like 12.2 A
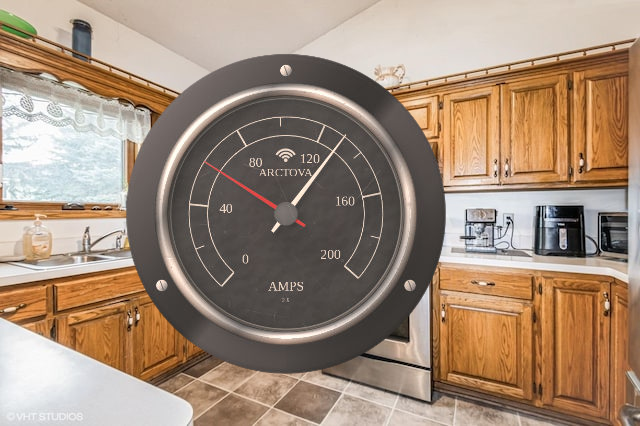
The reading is 130 A
